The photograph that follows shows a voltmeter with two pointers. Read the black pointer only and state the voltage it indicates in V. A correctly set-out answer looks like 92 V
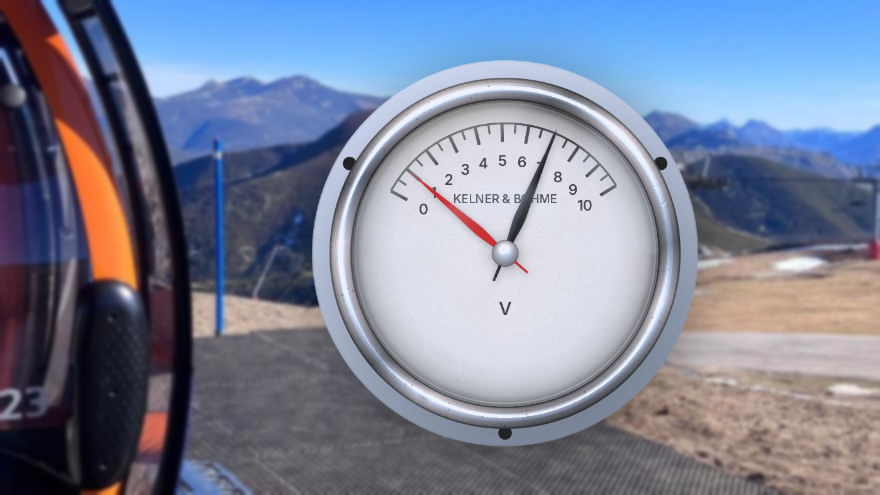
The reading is 7 V
